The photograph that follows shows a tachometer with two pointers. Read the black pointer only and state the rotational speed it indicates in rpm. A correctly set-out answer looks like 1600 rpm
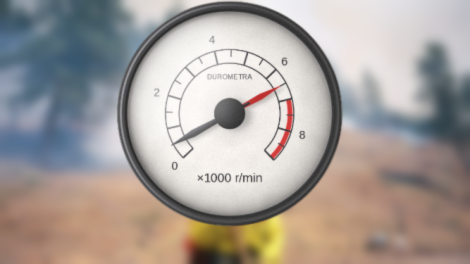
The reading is 500 rpm
